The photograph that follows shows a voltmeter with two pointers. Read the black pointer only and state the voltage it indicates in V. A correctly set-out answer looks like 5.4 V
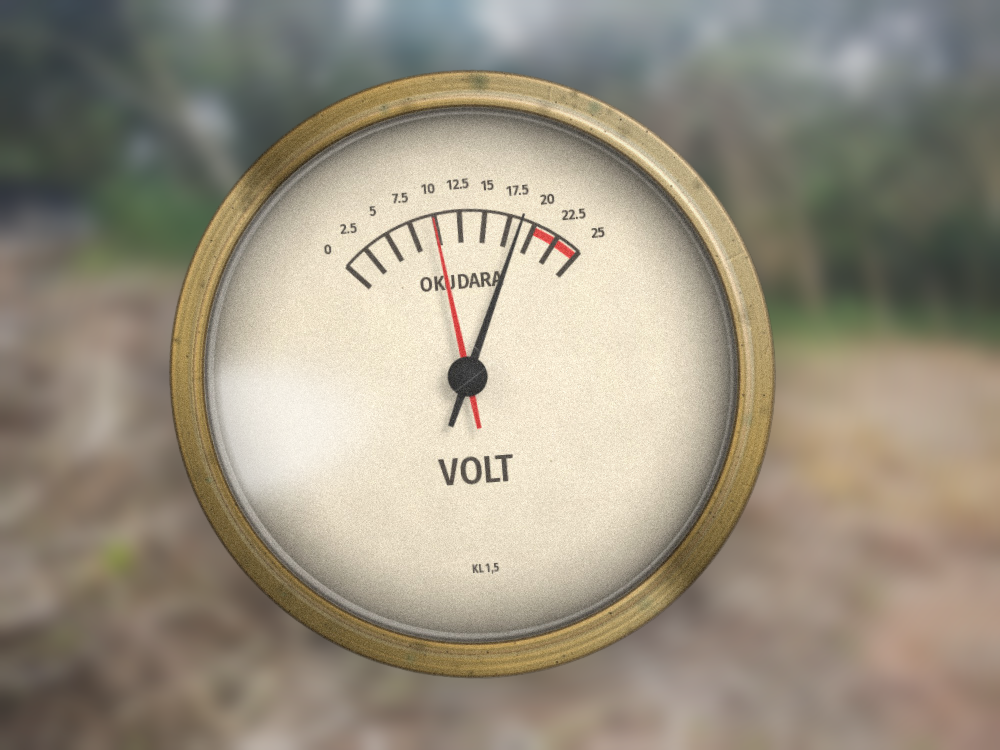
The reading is 18.75 V
